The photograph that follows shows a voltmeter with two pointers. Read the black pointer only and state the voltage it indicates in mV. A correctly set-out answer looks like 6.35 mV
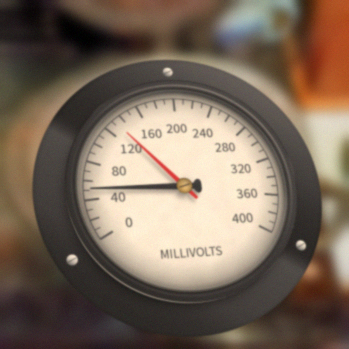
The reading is 50 mV
